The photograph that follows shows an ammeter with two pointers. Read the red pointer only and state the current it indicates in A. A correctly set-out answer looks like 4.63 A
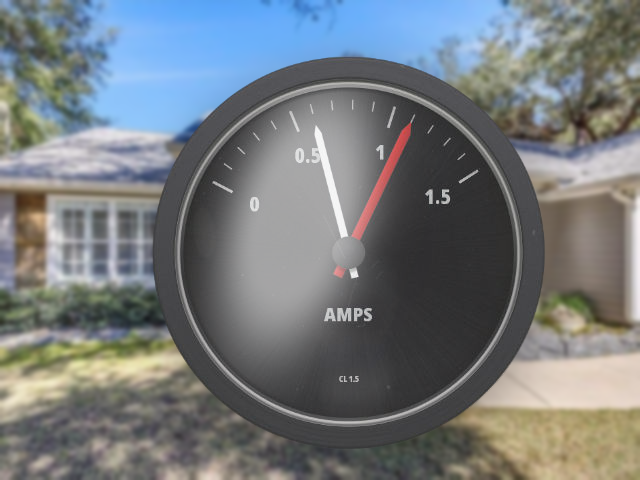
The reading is 1.1 A
